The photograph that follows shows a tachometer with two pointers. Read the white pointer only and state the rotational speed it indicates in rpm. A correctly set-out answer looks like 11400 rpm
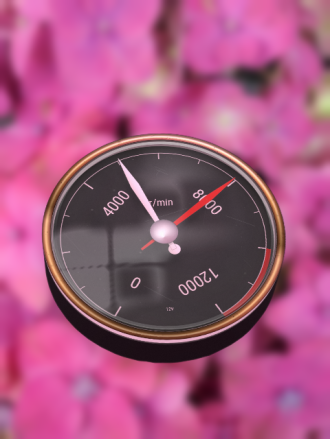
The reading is 5000 rpm
